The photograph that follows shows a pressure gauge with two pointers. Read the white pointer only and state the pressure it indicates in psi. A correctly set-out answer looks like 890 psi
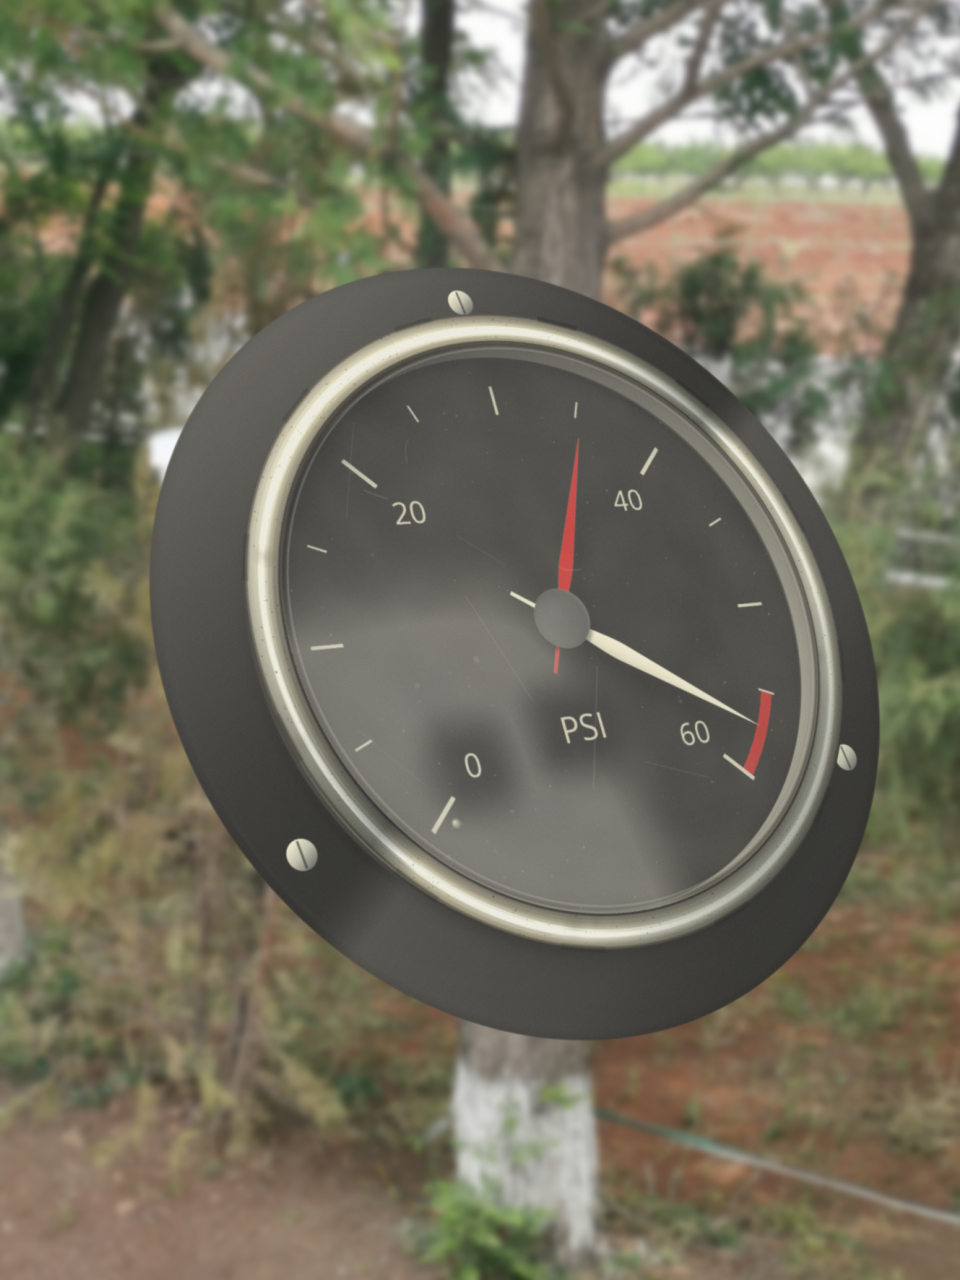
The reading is 57.5 psi
